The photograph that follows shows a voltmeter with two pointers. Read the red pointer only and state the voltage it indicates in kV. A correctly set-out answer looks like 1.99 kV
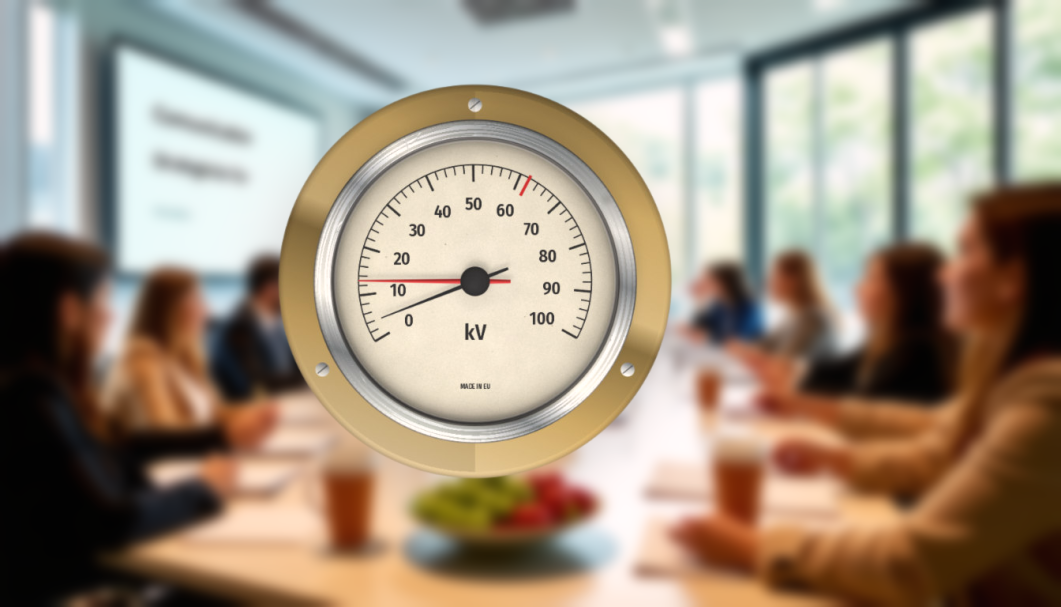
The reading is 13 kV
